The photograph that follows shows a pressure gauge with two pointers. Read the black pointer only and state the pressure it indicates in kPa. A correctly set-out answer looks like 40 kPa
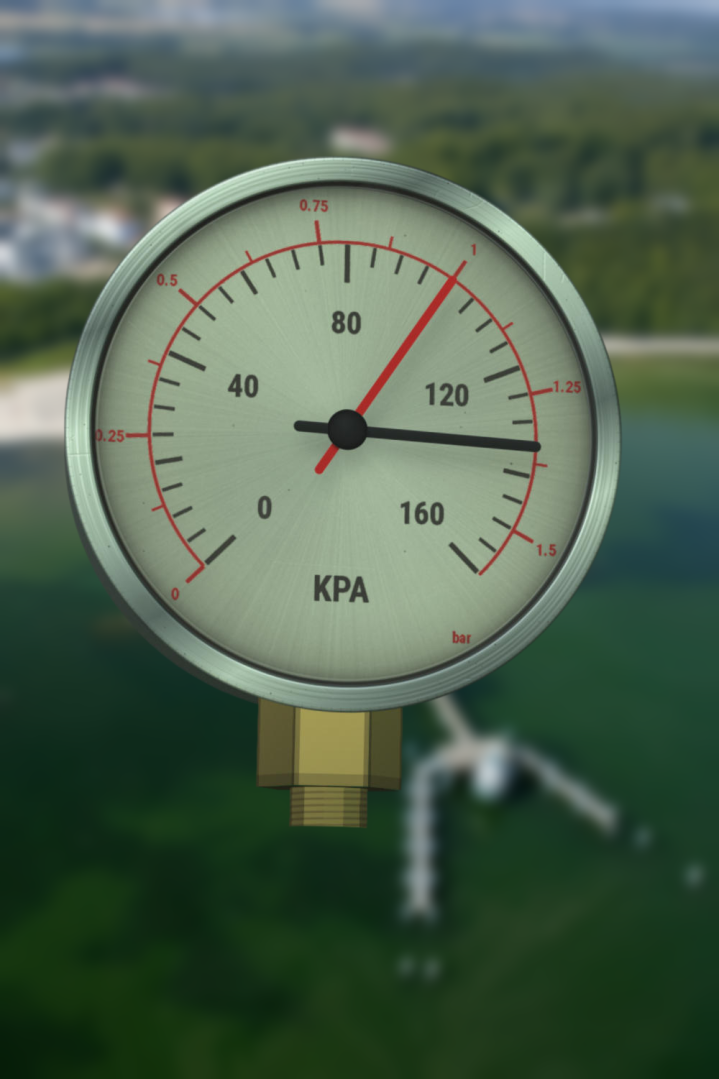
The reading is 135 kPa
